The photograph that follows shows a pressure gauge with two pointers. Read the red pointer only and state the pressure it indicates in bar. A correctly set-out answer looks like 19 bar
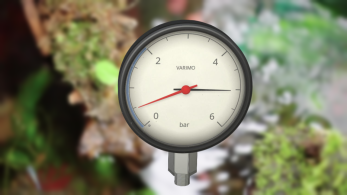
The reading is 0.5 bar
